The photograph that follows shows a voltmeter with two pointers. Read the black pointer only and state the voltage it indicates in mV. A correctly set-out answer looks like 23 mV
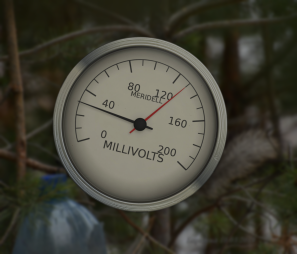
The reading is 30 mV
